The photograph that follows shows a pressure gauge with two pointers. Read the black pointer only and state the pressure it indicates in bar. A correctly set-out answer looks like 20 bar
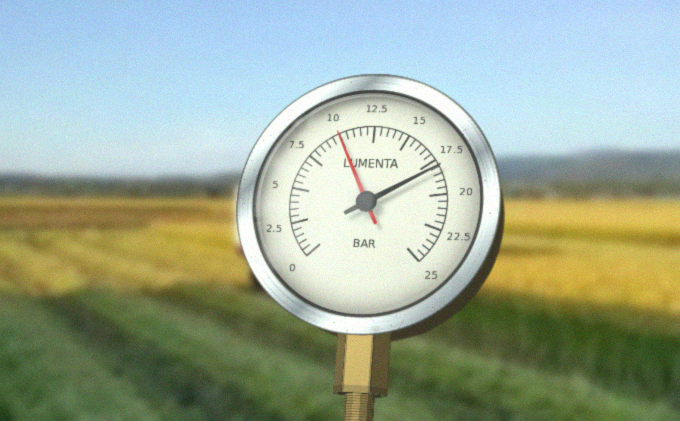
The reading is 18 bar
